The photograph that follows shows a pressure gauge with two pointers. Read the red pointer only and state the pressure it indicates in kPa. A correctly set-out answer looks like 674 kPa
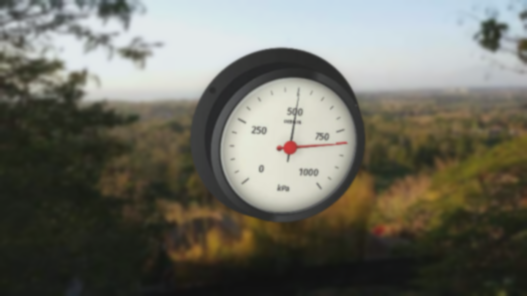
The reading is 800 kPa
